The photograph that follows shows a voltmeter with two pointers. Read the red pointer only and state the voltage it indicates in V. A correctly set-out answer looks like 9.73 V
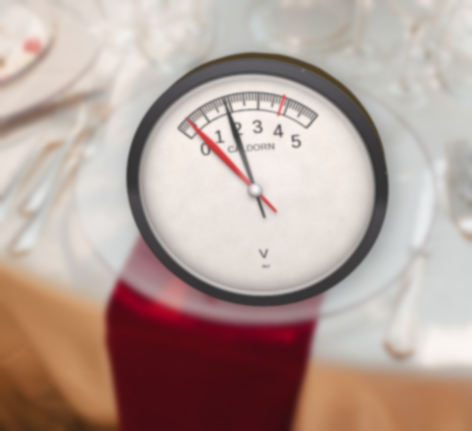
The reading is 0.5 V
